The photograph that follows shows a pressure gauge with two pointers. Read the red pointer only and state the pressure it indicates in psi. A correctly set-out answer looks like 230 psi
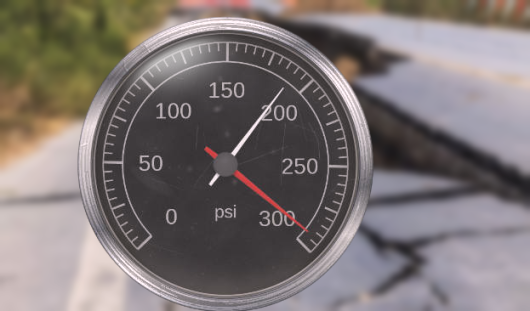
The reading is 292.5 psi
